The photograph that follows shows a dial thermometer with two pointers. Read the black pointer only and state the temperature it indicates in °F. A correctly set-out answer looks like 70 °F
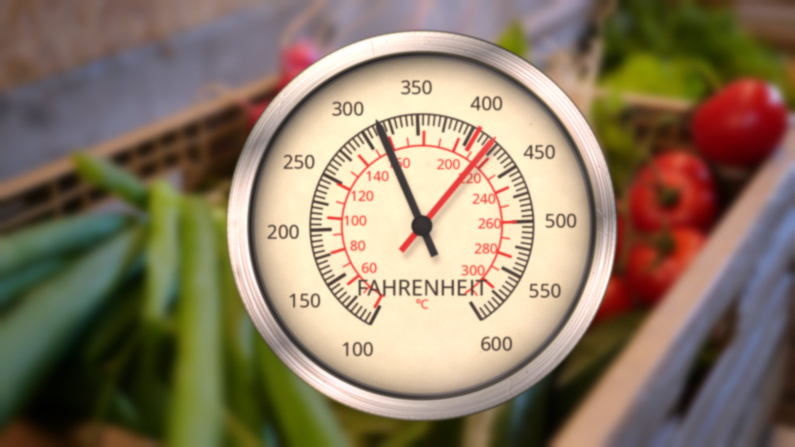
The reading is 315 °F
